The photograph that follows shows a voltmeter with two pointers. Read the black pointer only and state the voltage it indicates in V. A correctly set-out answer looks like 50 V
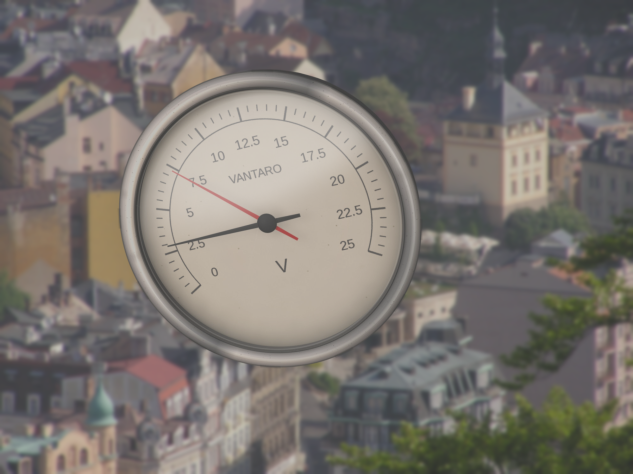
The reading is 3 V
